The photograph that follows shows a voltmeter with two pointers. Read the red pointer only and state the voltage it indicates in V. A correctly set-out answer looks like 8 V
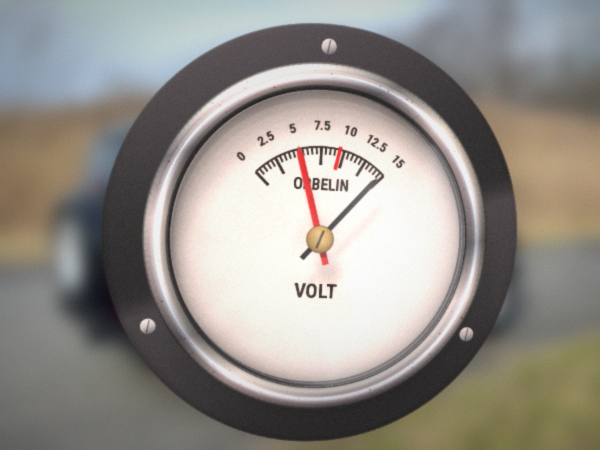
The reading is 5 V
